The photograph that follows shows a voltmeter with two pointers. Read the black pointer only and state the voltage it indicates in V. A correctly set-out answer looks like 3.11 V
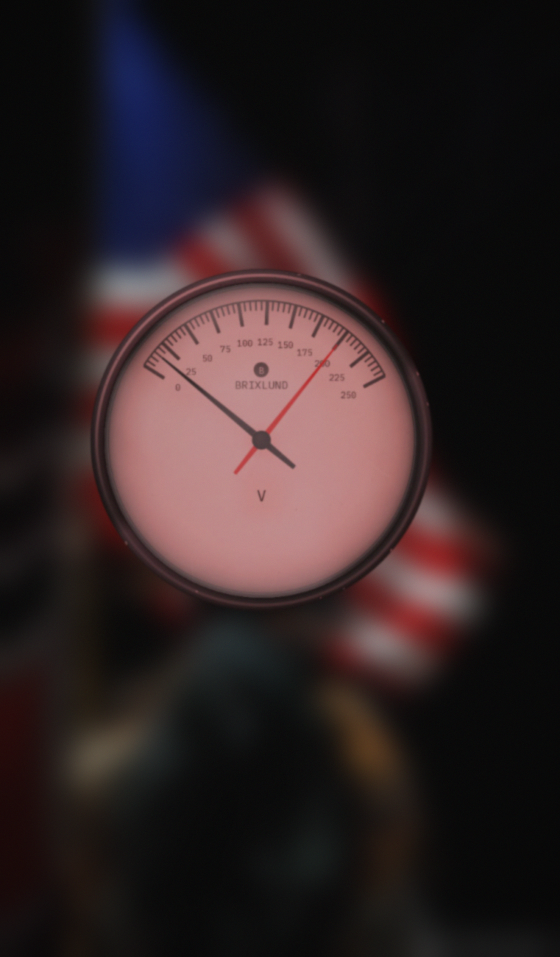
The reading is 15 V
